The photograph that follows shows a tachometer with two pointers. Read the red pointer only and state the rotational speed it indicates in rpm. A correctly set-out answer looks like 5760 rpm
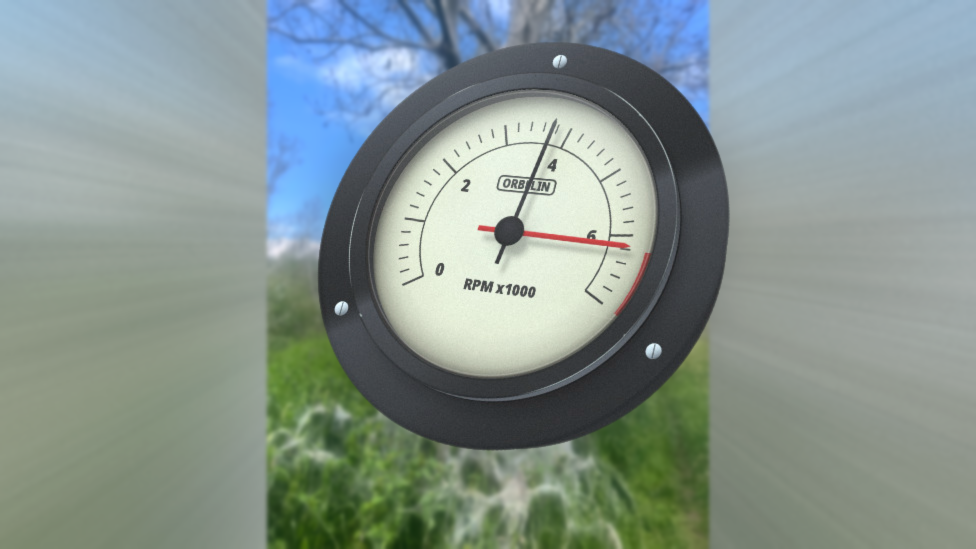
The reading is 6200 rpm
